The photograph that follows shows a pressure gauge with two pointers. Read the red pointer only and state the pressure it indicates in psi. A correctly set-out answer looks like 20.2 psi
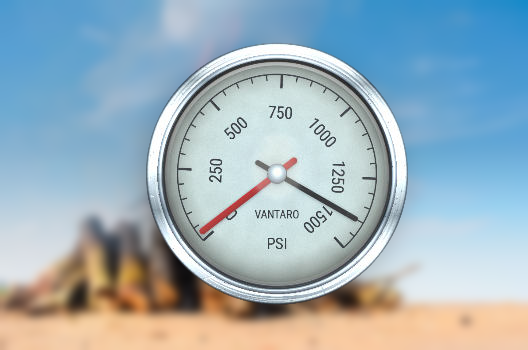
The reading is 25 psi
